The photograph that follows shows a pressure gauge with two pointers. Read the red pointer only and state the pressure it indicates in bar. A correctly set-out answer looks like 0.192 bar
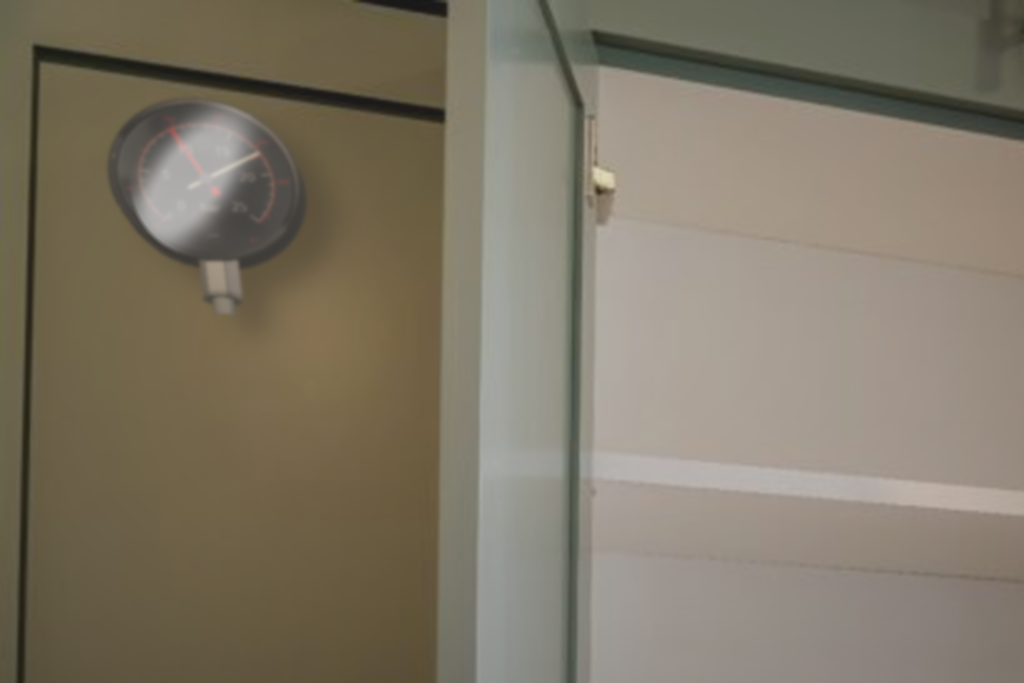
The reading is 10 bar
